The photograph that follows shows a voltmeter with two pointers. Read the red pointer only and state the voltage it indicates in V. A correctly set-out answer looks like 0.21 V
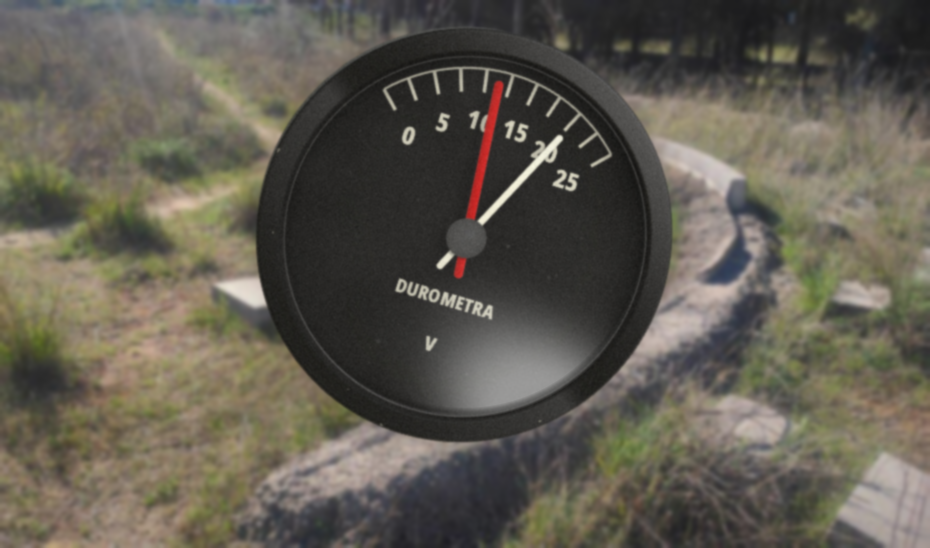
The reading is 11.25 V
